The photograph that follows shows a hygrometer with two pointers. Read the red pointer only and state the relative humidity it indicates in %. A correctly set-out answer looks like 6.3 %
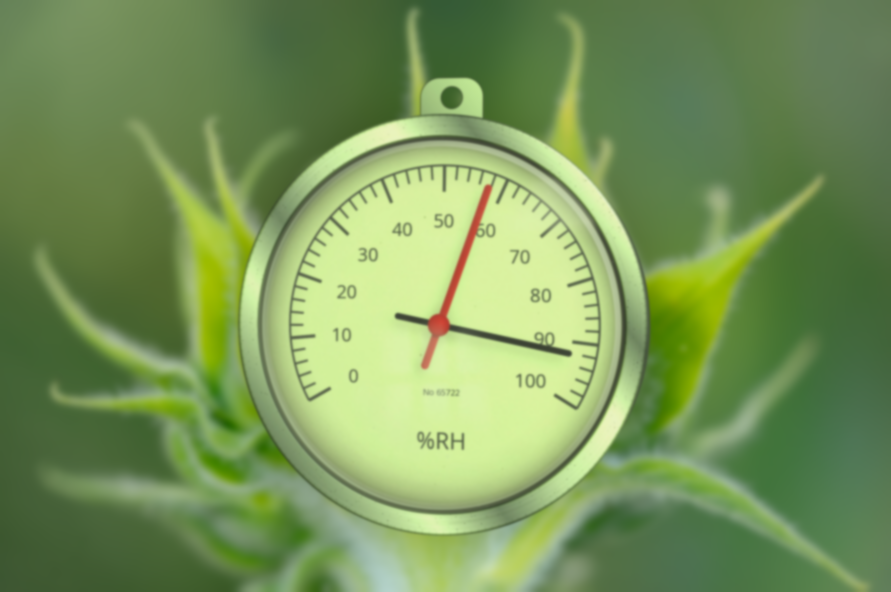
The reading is 58 %
